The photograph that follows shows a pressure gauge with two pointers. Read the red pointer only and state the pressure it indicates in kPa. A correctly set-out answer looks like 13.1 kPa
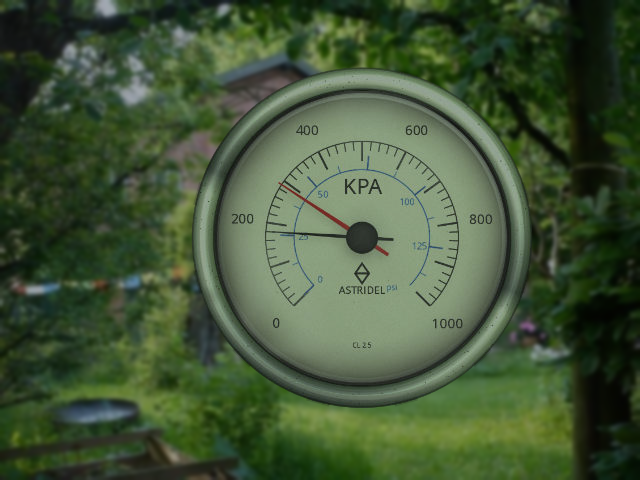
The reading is 290 kPa
